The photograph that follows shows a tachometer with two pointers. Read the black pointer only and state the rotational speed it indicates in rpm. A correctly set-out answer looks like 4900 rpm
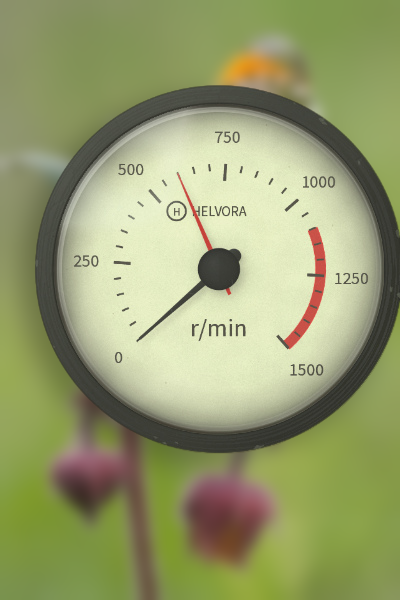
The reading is 0 rpm
